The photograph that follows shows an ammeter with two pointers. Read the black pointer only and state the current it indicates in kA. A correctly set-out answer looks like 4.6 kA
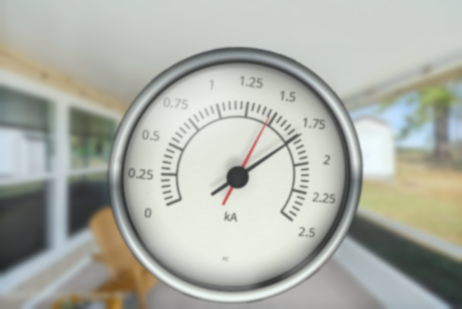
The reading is 1.75 kA
